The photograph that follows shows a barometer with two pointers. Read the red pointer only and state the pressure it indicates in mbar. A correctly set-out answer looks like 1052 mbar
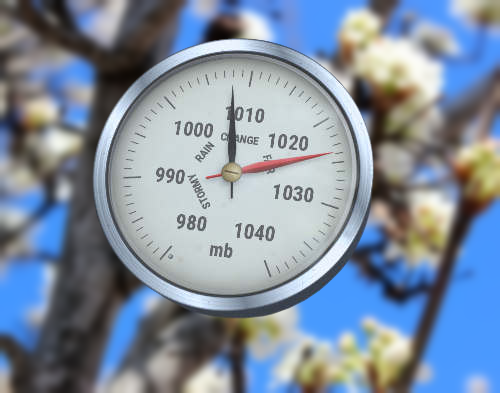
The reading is 1024 mbar
